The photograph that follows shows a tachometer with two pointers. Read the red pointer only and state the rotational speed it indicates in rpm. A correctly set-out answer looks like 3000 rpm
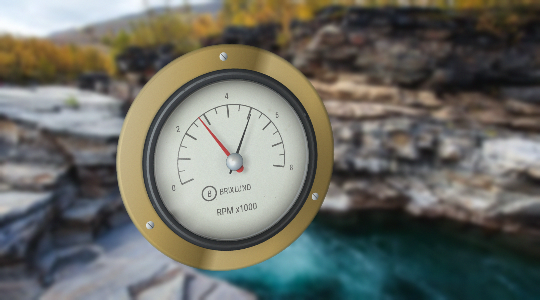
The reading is 2750 rpm
